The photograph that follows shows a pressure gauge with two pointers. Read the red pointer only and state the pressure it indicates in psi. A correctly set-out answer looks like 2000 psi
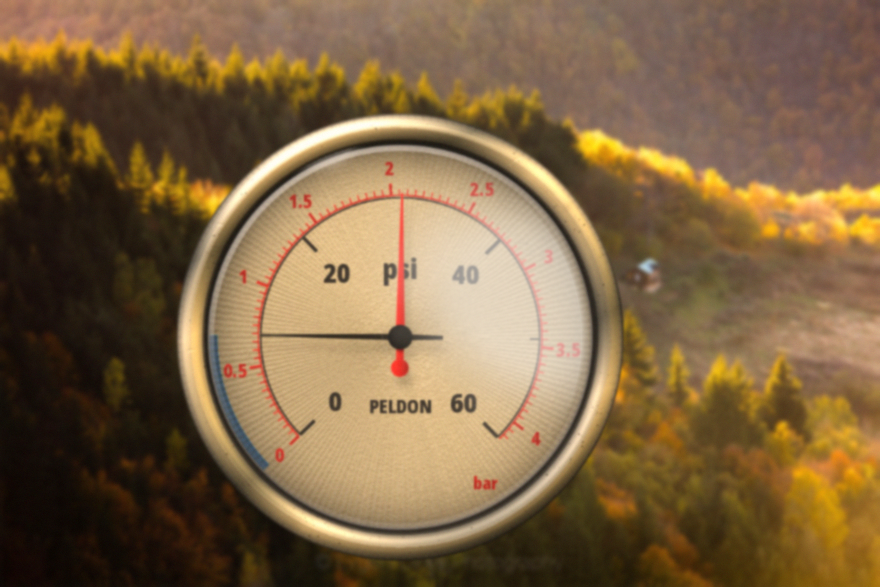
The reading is 30 psi
